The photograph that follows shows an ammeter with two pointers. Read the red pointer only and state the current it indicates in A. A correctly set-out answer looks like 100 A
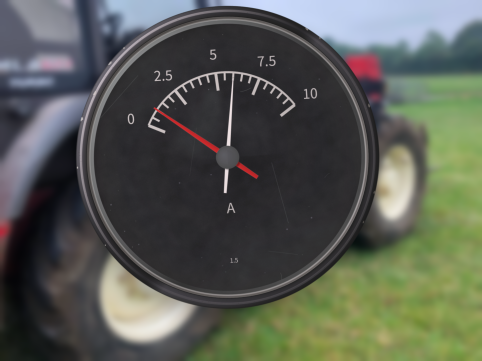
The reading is 1 A
